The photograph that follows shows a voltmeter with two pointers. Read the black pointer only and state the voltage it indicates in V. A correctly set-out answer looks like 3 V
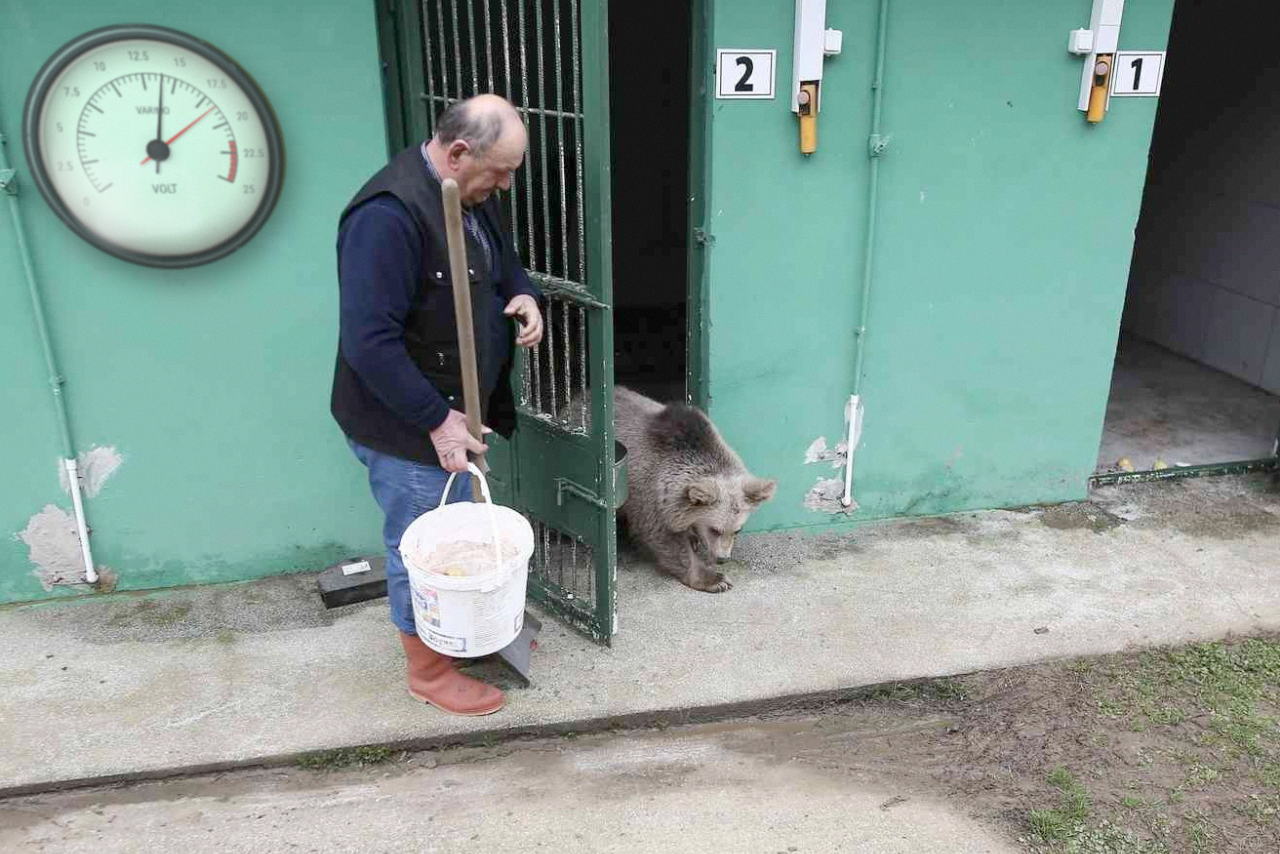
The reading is 14 V
